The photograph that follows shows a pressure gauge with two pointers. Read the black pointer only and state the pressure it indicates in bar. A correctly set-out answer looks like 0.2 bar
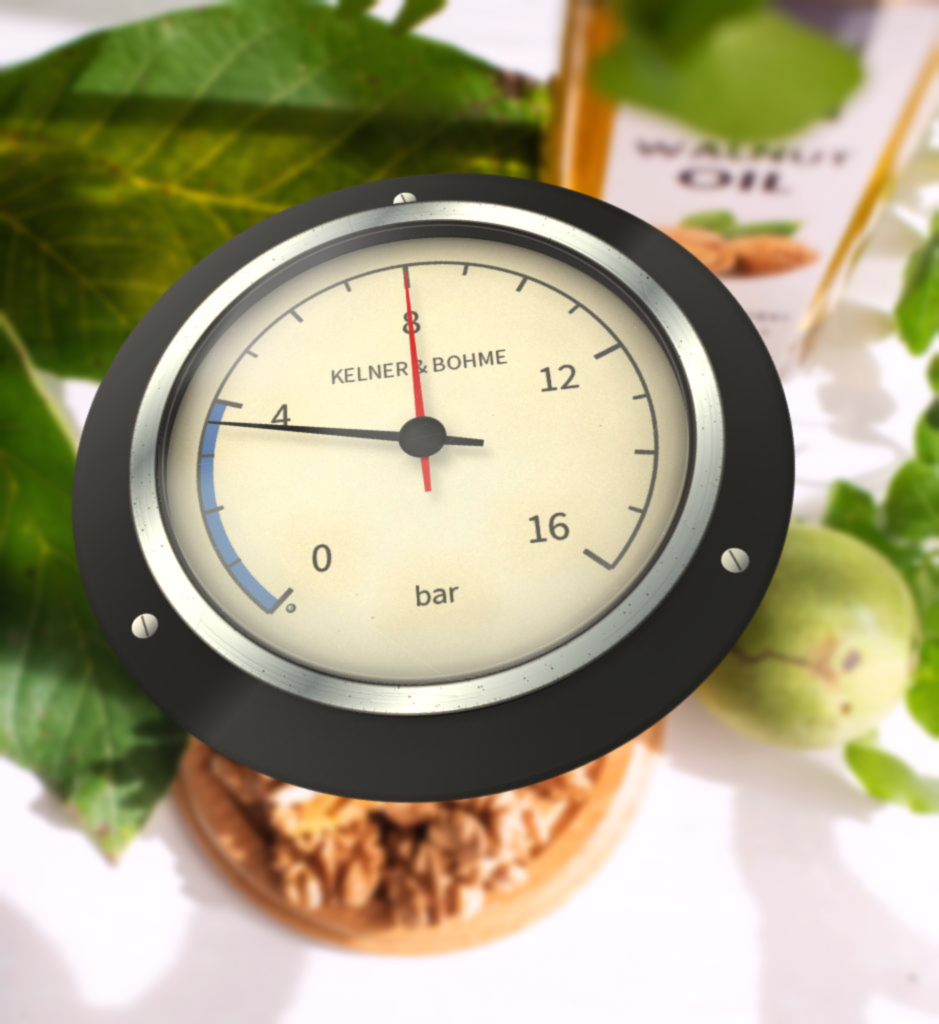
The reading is 3.5 bar
